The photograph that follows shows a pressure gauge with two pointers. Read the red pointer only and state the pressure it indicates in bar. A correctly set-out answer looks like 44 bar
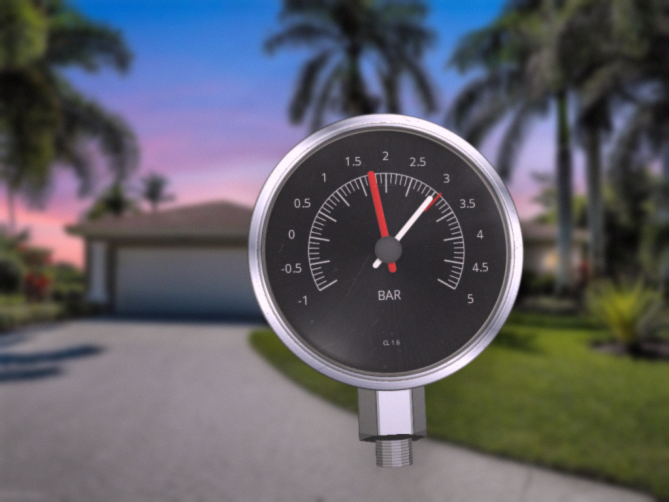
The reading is 1.7 bar
